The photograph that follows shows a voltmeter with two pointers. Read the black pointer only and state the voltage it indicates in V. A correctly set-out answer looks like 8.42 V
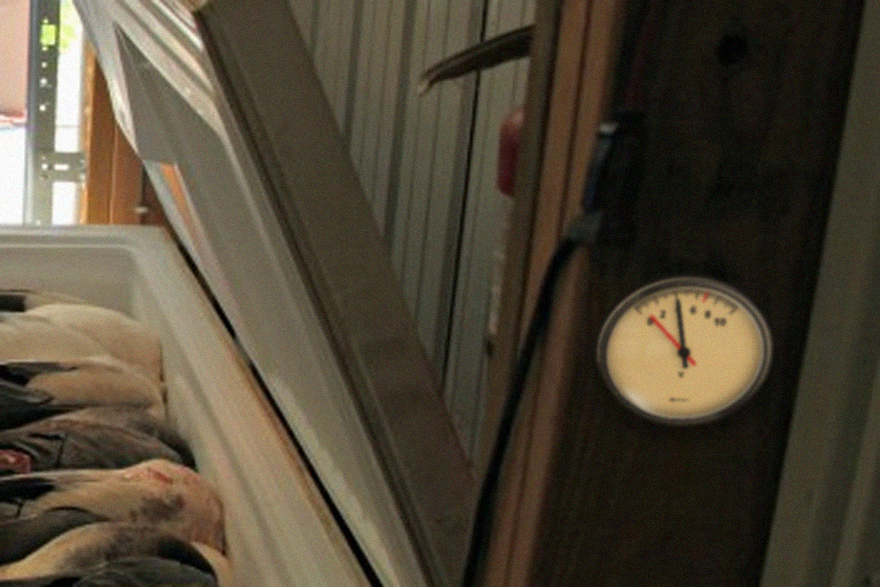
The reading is 4 V
